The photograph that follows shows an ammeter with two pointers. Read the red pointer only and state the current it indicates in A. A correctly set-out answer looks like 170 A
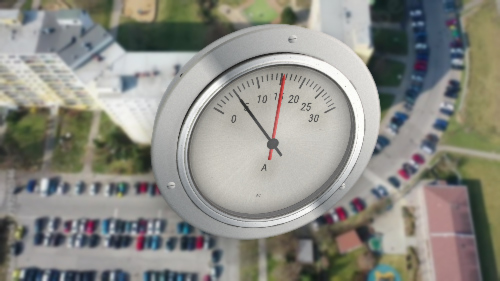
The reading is 15 A
